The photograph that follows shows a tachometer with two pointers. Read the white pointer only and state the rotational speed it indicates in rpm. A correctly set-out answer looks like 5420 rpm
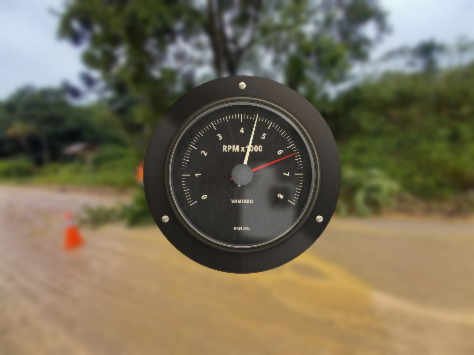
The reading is 4500 rpm
